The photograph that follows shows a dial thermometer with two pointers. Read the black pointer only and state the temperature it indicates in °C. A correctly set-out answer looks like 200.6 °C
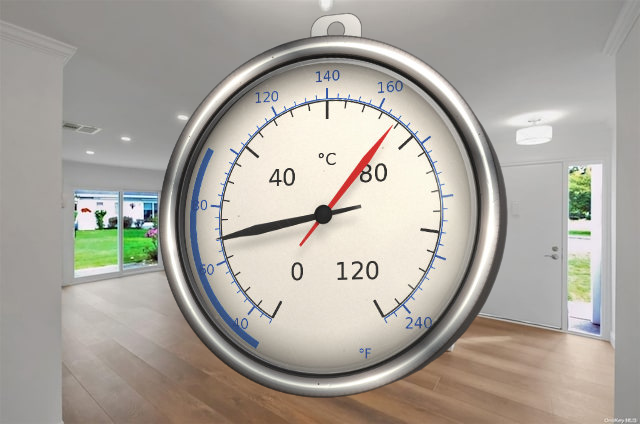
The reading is 20 °C
